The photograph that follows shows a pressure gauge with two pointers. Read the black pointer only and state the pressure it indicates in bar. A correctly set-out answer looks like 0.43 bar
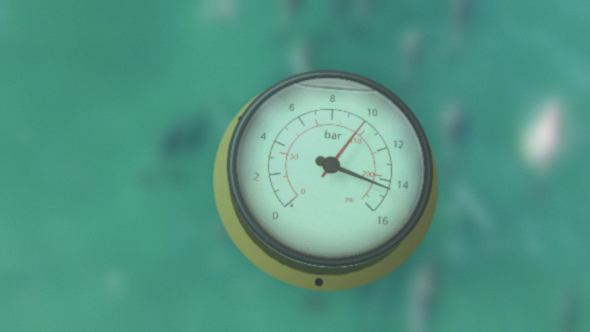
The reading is 14.5 bar
